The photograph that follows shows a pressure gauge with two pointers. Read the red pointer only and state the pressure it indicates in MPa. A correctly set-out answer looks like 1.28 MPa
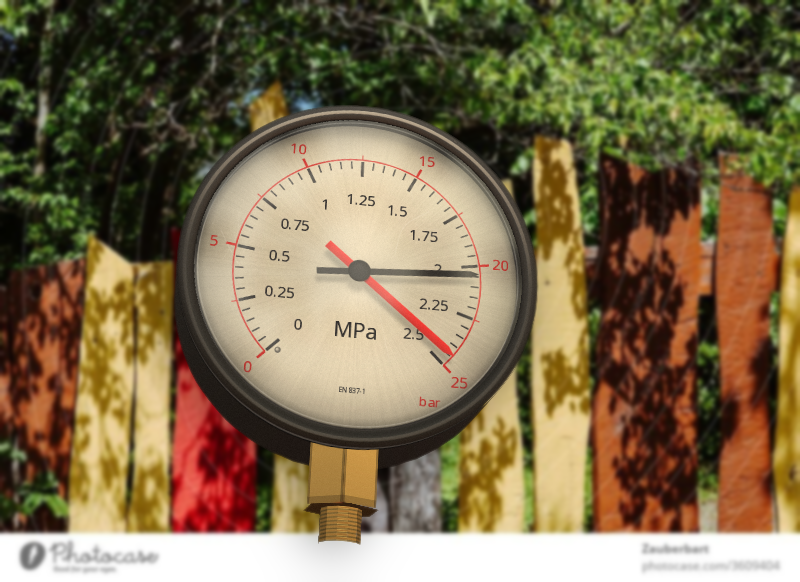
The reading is 2.45 MPa
